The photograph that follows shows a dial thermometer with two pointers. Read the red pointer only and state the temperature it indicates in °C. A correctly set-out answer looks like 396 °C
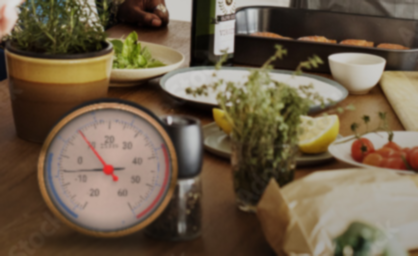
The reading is 10 °C
